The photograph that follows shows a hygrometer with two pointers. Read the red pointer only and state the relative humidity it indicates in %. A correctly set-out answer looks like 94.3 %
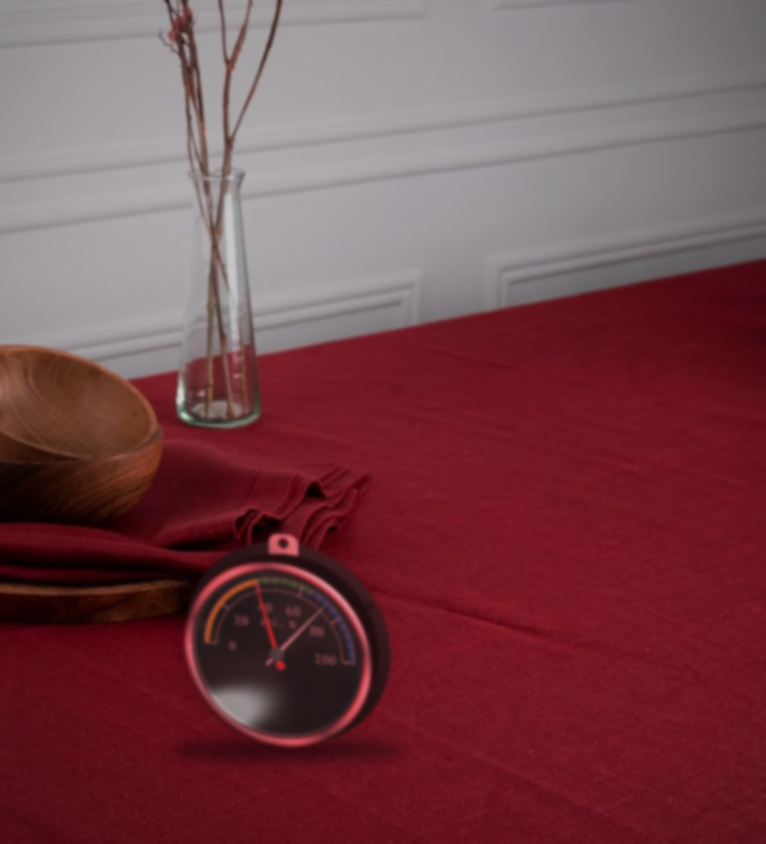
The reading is 40 %
